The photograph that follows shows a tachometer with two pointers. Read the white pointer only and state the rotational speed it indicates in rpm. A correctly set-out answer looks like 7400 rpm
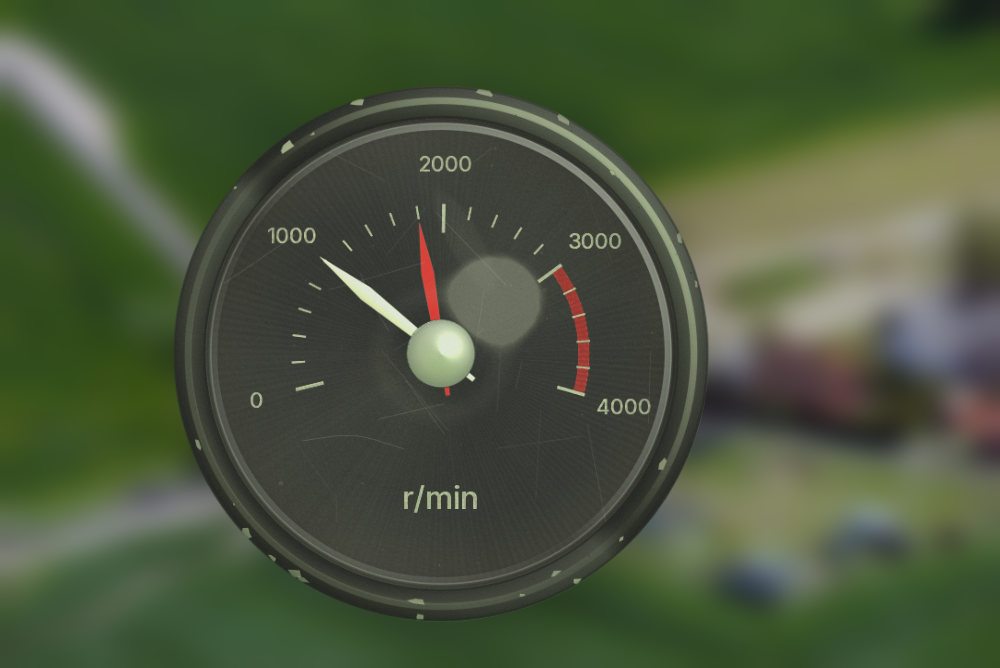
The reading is 1000 rpm
